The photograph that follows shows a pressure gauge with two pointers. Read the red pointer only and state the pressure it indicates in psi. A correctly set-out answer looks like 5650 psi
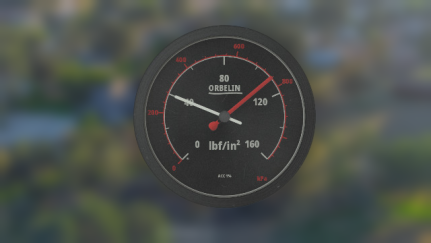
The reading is 110 psi
